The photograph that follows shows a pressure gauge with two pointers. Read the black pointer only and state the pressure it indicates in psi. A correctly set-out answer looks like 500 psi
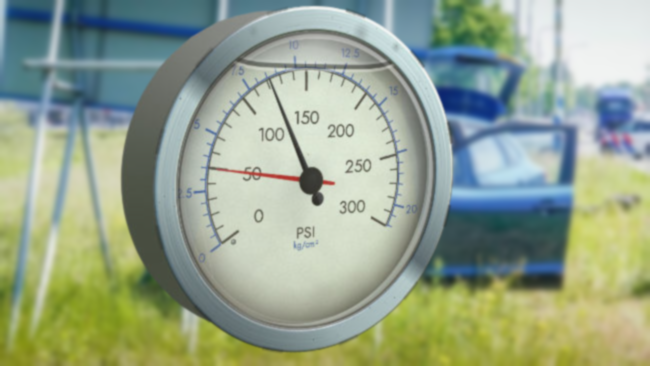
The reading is 120 psi
